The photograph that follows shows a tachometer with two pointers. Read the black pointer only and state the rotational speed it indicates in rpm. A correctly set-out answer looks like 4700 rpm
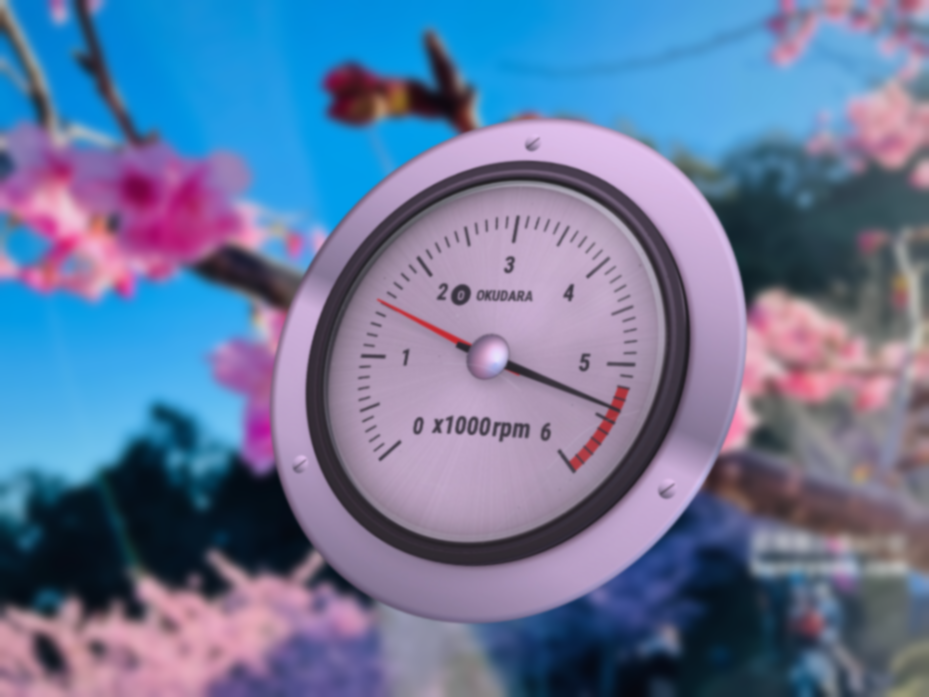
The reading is 5400 rpm
